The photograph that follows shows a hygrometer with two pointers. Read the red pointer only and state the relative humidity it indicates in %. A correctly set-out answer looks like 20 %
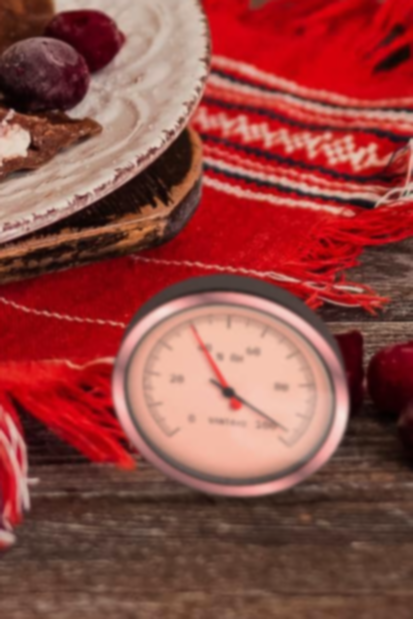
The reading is 40 %
